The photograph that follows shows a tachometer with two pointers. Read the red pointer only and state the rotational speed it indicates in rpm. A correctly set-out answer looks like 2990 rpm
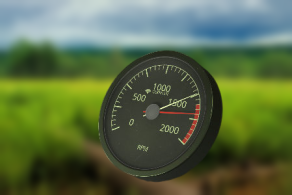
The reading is 1700 rpm
